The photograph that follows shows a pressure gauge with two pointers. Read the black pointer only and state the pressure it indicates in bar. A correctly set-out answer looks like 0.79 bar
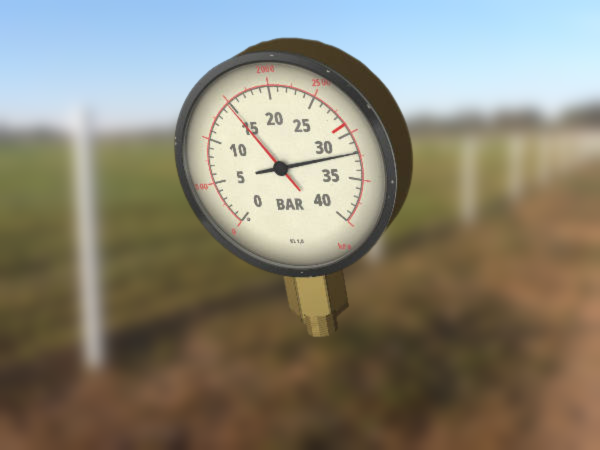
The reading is 32 bar
